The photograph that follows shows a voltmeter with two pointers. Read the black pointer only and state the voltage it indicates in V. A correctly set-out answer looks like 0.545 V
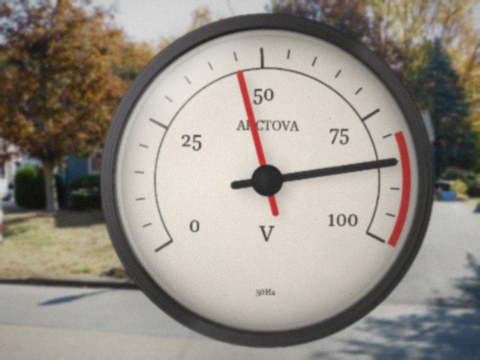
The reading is 85 V
